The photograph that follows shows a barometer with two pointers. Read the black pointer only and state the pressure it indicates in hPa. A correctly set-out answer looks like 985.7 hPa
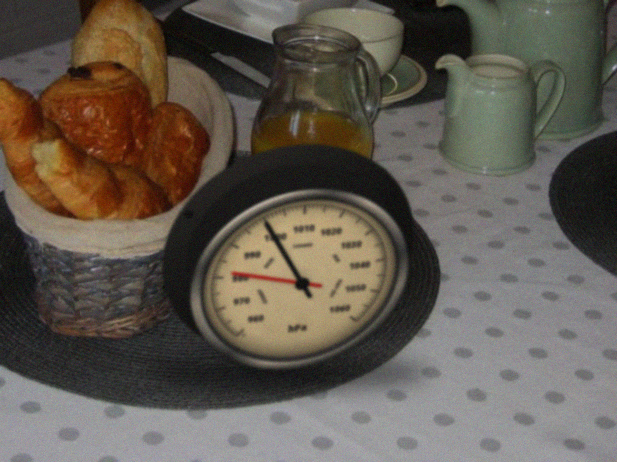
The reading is 1000 hPa
